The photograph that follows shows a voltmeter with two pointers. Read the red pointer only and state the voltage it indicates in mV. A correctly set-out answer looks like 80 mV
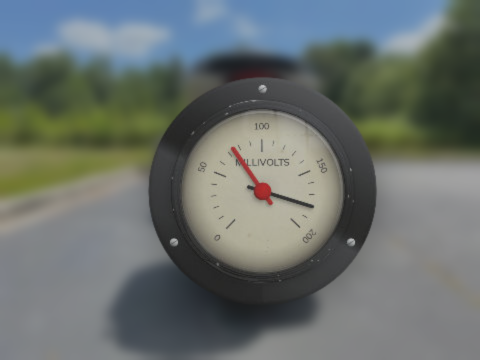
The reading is 75 mV
